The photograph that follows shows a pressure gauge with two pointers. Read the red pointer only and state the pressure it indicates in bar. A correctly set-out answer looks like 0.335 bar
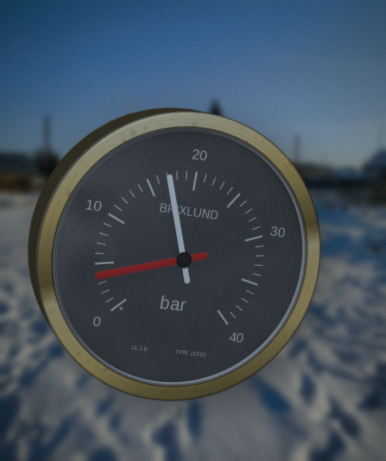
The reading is 4 bar
